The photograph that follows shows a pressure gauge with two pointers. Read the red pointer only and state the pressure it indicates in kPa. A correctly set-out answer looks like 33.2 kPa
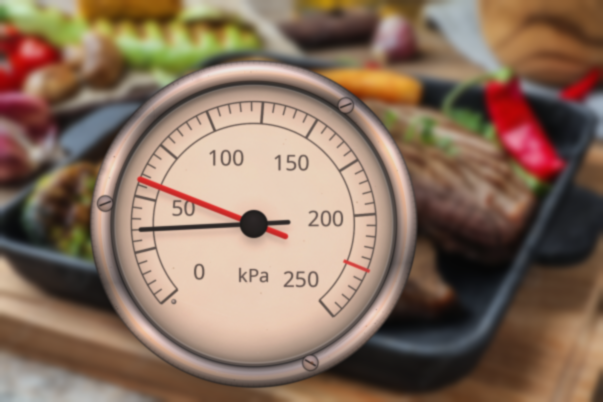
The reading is 57.5 kPa
